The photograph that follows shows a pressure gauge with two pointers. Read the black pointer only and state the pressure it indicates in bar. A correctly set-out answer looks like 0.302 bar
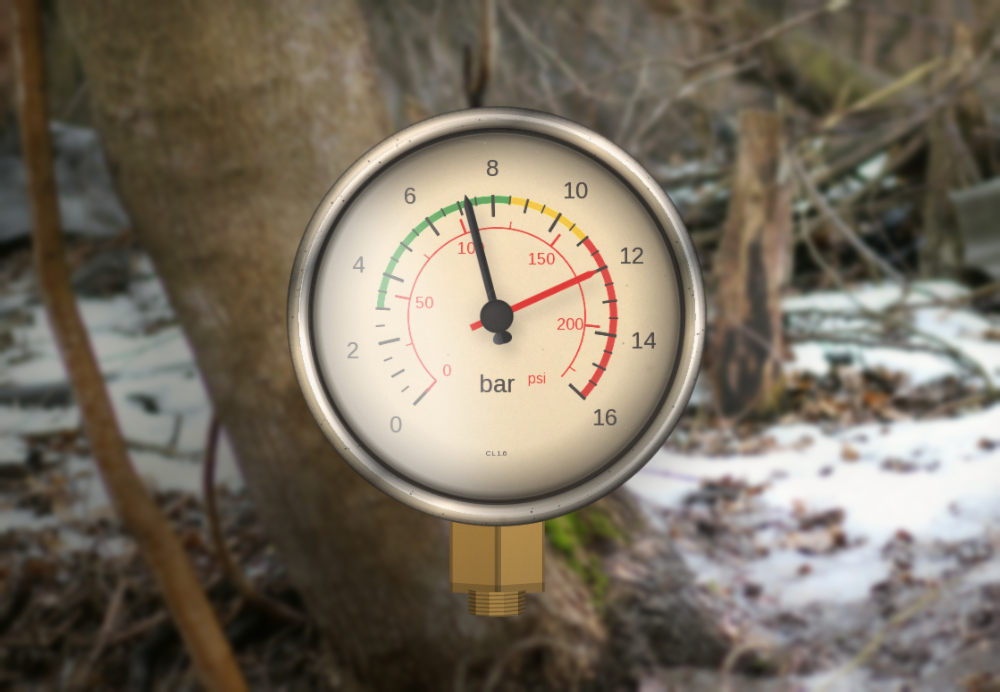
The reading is 7.25 bar
